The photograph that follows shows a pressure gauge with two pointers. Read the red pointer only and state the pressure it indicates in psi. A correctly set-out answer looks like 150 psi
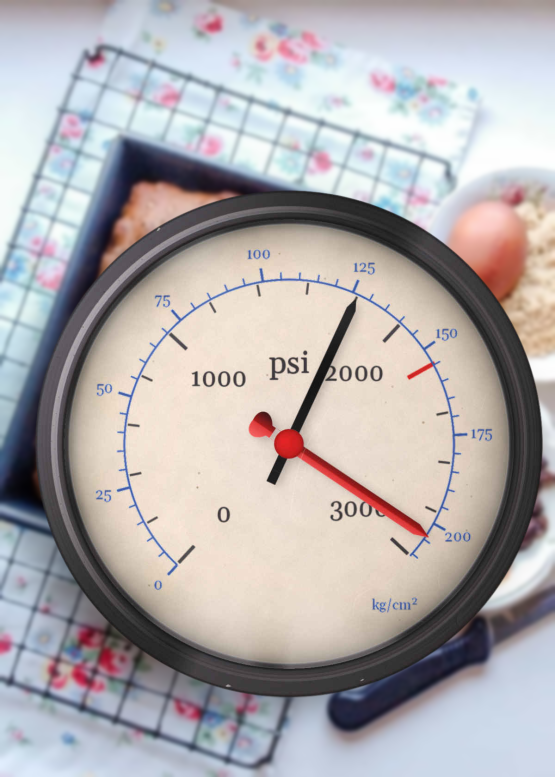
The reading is 2900 psi
